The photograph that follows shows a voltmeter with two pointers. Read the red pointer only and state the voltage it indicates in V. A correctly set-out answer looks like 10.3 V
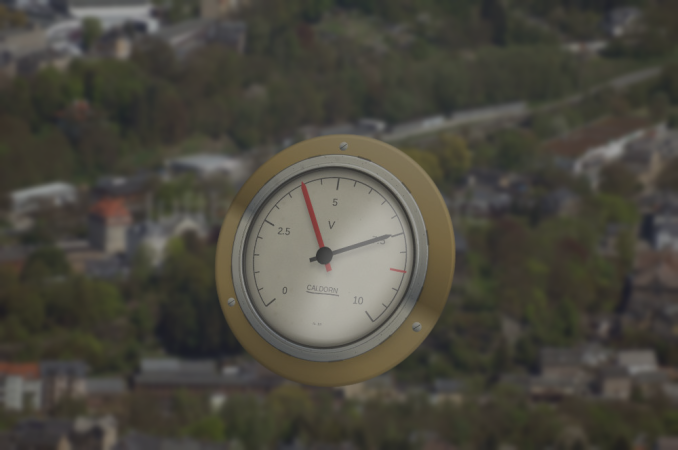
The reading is 4 V
